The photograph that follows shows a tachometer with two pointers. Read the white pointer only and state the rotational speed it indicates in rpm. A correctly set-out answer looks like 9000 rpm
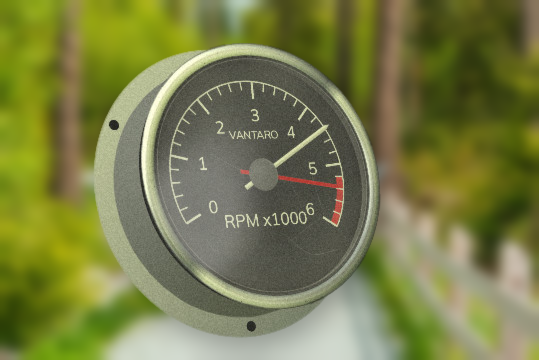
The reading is 4400 rpm
